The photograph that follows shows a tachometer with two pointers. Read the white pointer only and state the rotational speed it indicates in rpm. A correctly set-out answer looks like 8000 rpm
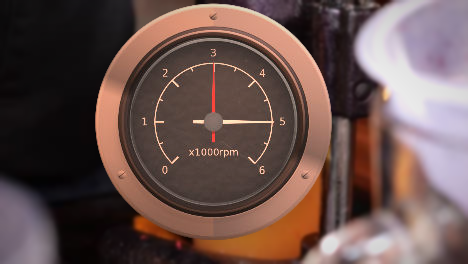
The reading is 5000 rpm
